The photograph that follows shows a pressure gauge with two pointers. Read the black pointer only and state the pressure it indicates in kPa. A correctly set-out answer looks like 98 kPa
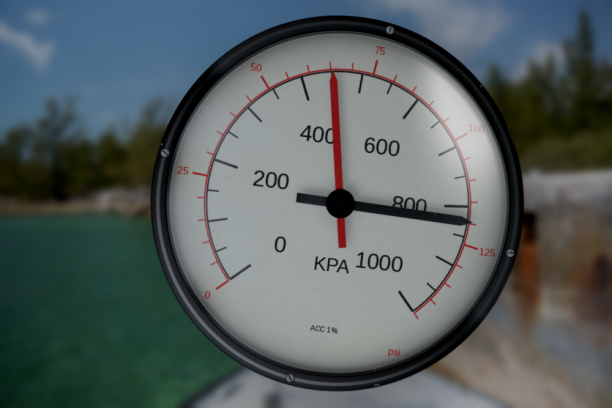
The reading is 825 kPa
